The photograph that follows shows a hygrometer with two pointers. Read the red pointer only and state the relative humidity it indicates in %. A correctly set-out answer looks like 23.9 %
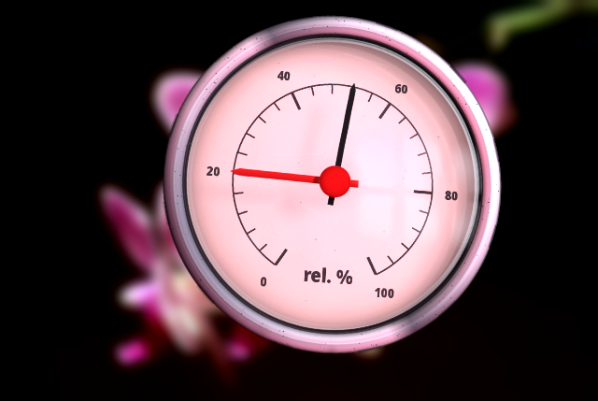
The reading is 20 %
